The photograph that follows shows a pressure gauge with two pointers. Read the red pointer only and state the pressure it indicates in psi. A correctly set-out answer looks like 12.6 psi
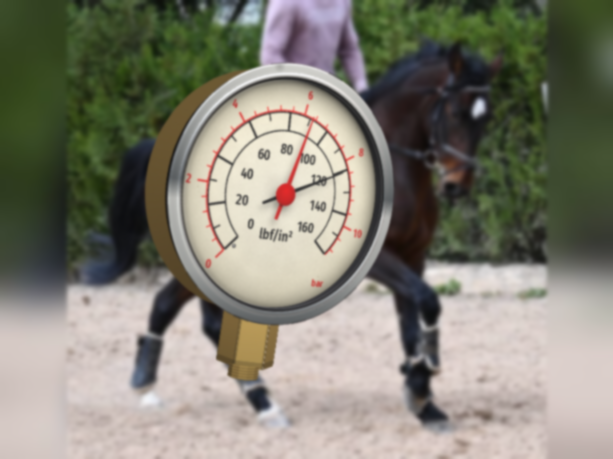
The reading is 90 psi
